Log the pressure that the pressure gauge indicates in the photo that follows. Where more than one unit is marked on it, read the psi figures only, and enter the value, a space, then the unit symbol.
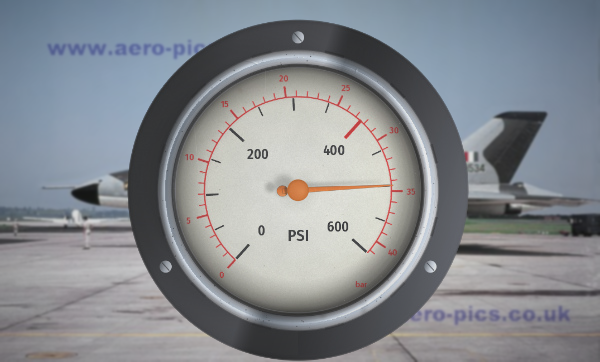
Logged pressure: 500 psi
